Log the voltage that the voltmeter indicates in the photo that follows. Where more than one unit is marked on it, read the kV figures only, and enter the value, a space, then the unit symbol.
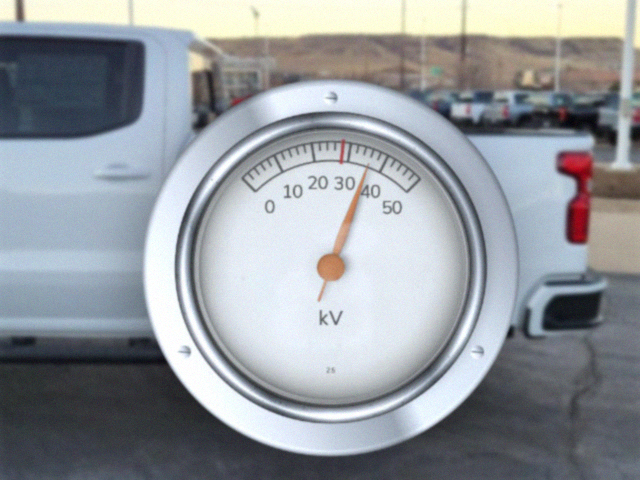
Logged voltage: 36 kV
